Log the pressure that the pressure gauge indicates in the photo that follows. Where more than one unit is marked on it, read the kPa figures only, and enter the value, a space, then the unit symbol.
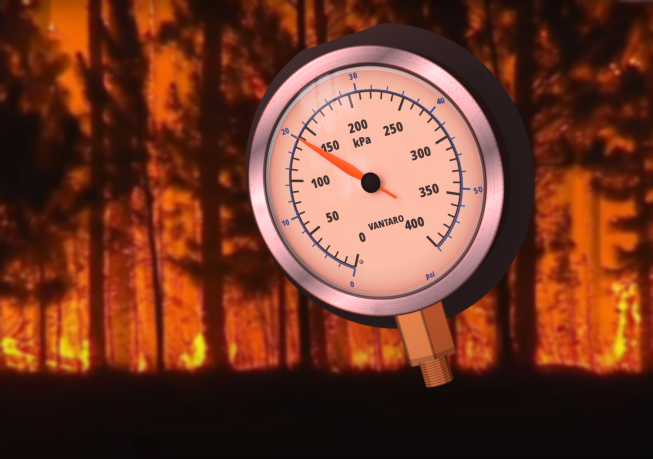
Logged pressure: 140 kPa
